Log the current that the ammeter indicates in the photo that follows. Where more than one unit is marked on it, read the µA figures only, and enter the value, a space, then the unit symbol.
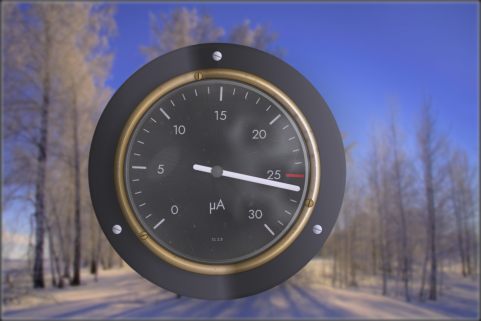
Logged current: 26 µA
